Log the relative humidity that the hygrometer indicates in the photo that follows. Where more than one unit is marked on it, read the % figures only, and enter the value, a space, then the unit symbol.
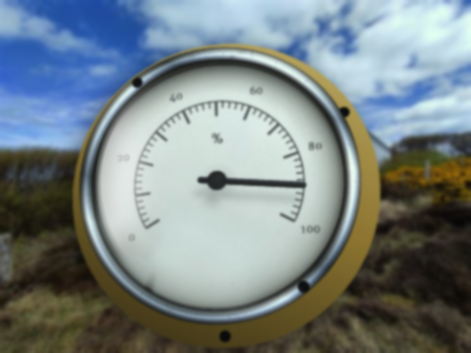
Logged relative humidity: 90 %
